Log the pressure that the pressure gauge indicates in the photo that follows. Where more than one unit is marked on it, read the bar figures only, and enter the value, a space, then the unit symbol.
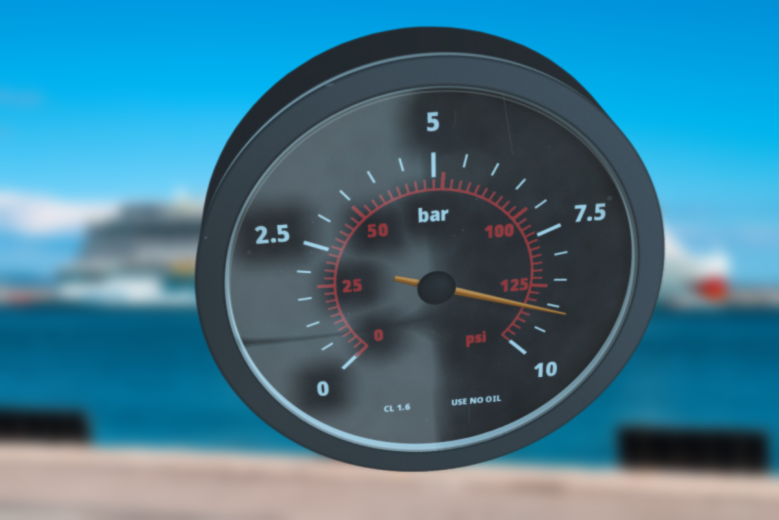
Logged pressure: 9 bar
